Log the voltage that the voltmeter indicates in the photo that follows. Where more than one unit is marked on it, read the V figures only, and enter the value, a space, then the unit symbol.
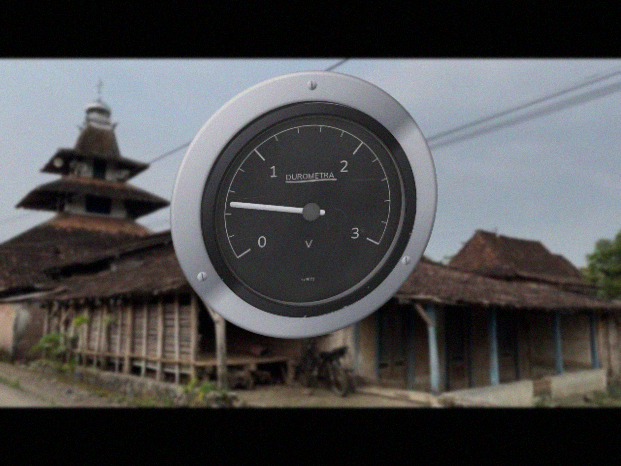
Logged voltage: 0.5 V
